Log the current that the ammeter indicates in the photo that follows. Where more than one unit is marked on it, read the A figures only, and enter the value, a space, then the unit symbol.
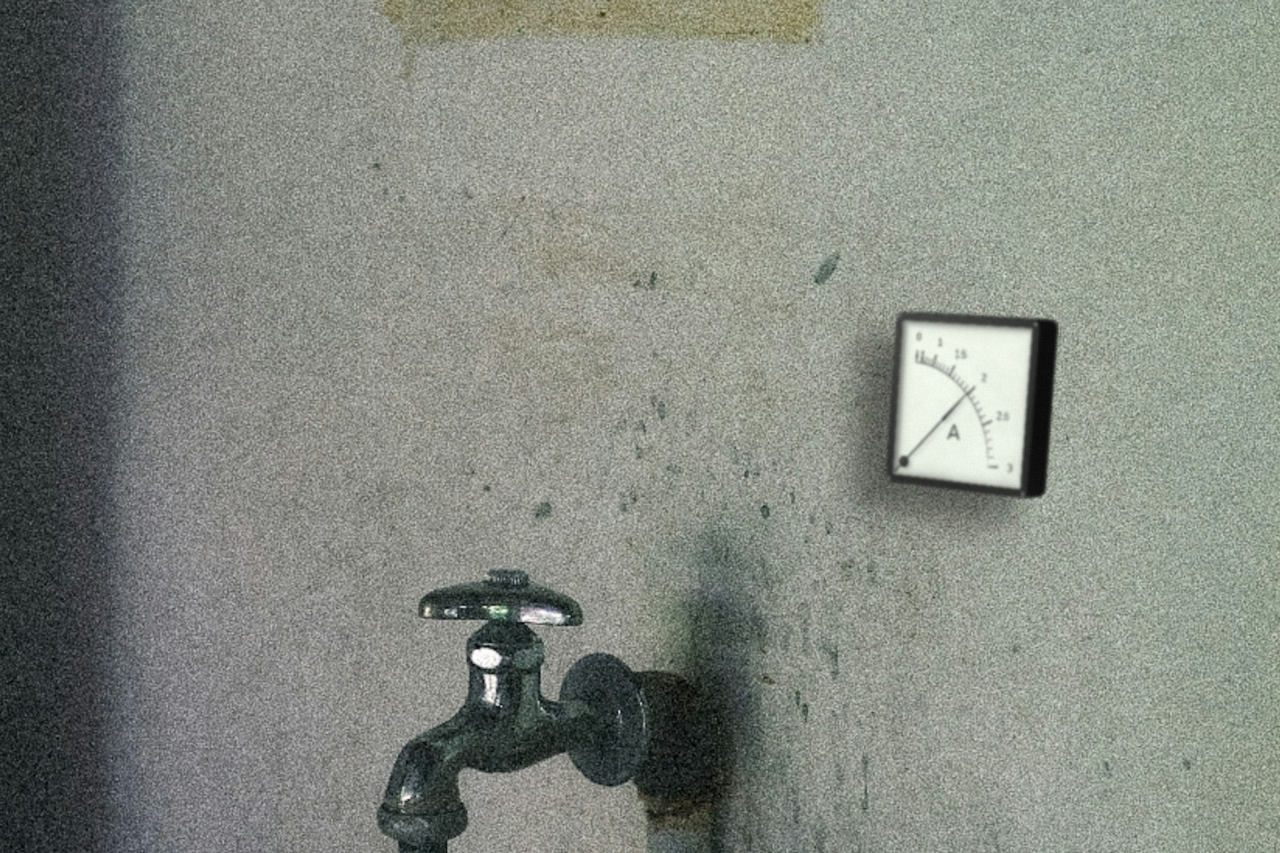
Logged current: 2 A
